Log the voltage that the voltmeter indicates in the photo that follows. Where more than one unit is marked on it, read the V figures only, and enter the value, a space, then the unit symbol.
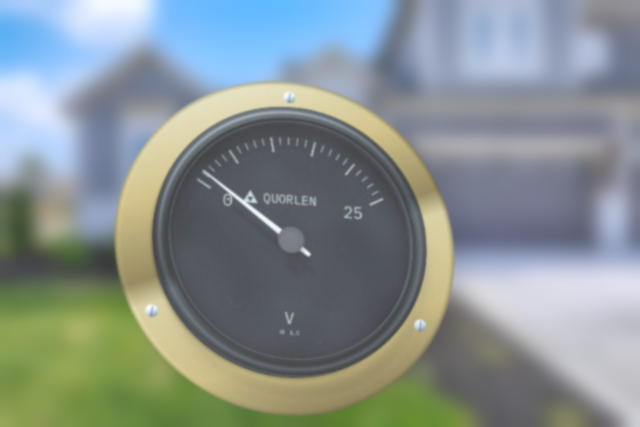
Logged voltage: 1 V
